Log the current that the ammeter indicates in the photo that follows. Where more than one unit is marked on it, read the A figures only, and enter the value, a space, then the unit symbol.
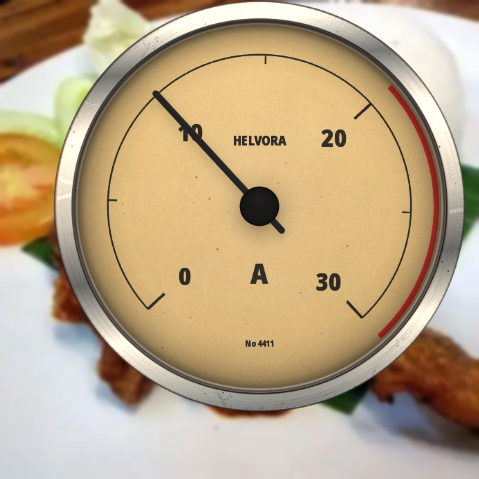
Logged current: 10 A
